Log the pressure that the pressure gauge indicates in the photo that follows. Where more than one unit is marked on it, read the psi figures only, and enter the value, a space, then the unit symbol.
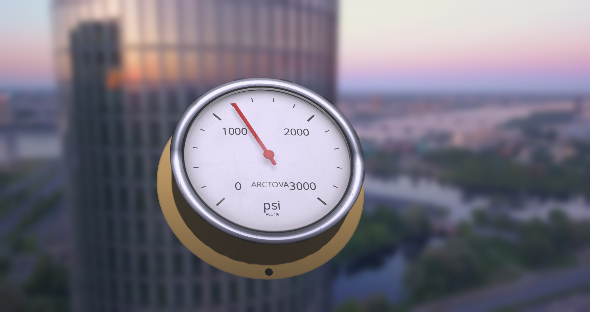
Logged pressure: 1200 psi
